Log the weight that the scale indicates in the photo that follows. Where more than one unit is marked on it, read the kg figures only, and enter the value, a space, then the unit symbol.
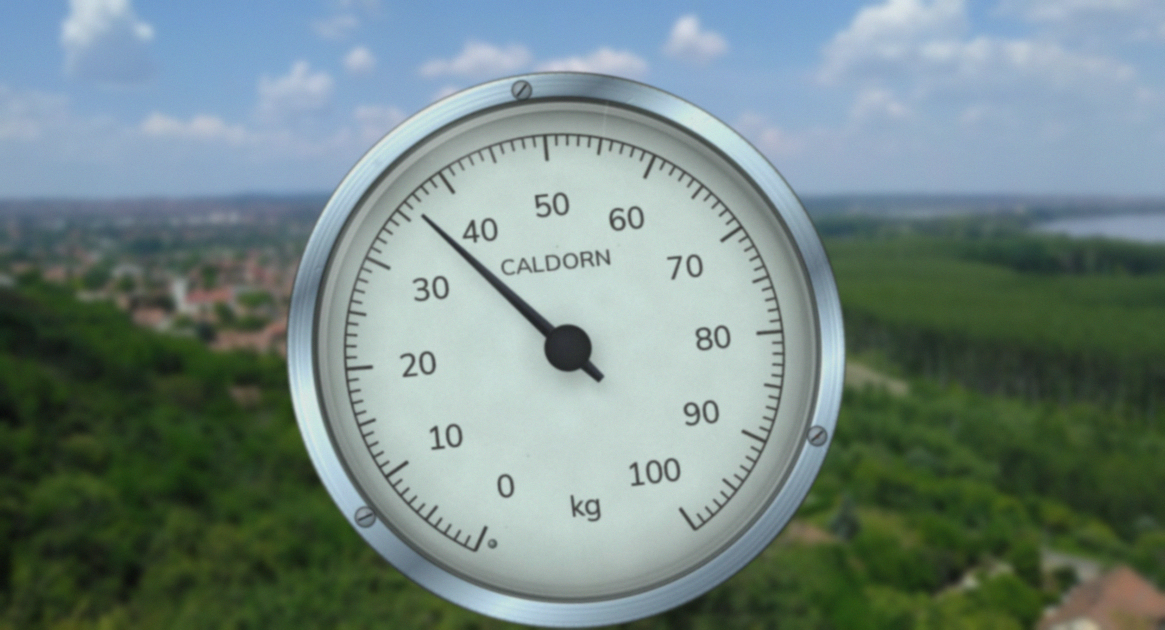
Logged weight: 36 kg
